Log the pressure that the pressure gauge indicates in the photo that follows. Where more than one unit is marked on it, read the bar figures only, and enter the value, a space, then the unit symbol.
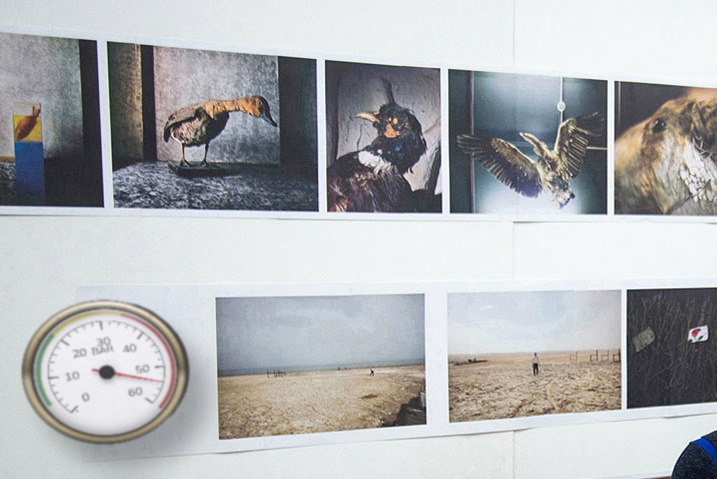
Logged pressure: 54 bar
